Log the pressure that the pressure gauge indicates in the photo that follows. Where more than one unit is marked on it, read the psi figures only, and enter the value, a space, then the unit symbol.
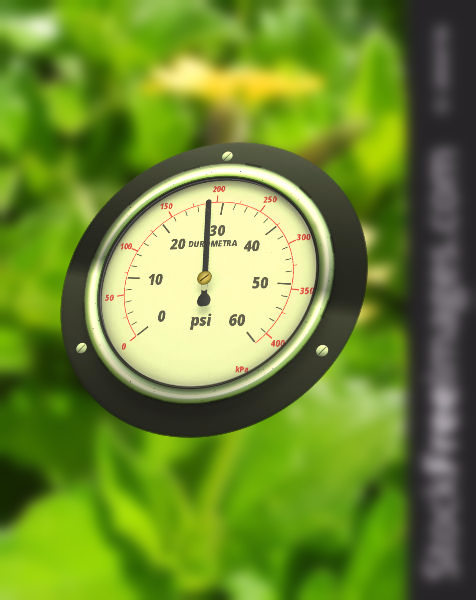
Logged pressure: 28 psi
